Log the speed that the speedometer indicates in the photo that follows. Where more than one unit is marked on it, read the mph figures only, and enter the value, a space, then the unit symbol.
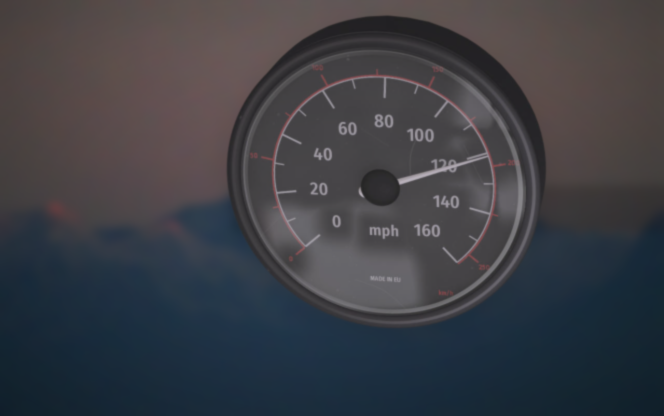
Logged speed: 120 mph
